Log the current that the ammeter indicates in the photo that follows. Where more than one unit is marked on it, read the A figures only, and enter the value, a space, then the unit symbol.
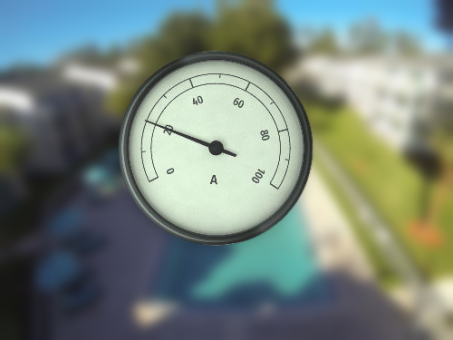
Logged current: 20 A
